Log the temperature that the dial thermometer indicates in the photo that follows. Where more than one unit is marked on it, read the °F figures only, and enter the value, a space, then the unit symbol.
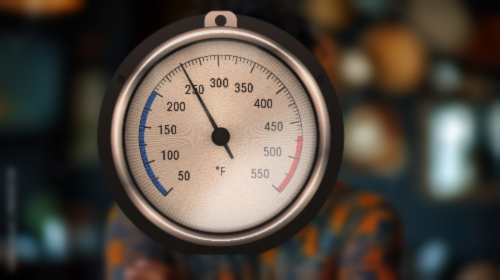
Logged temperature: 250 °F
